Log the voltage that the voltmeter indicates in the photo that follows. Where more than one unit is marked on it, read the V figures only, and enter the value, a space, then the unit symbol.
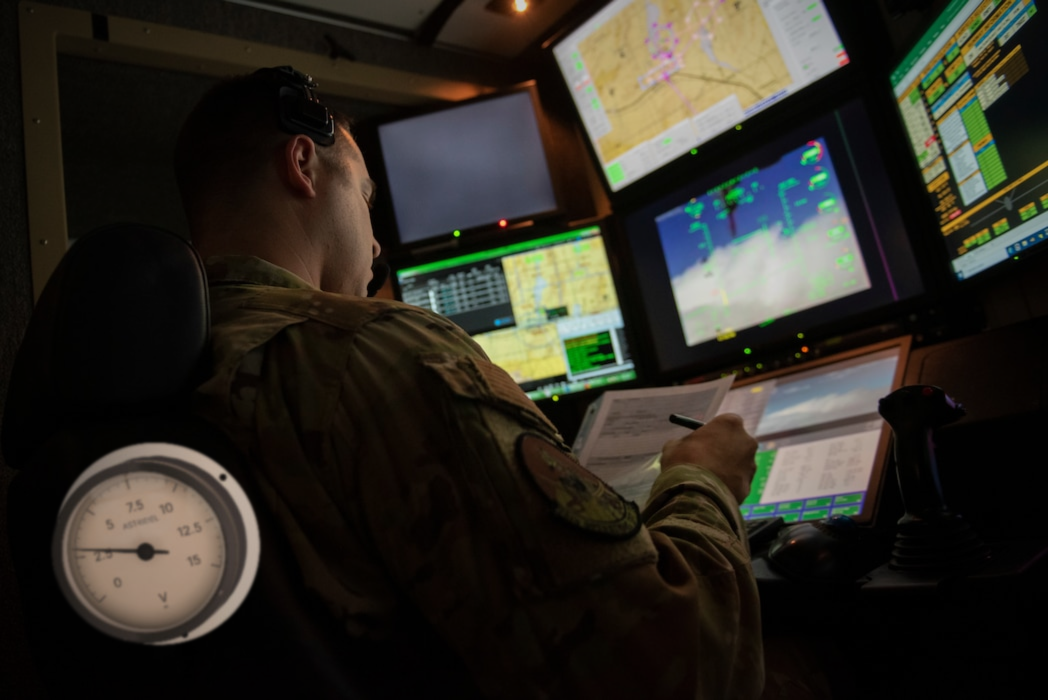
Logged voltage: 3 V
